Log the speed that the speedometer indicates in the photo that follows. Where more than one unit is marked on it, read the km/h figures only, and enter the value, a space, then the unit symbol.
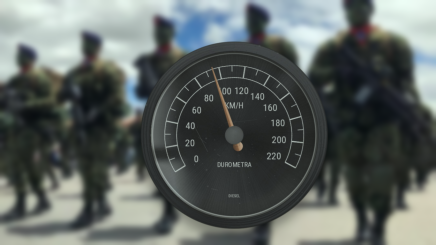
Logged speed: 95 km/h
